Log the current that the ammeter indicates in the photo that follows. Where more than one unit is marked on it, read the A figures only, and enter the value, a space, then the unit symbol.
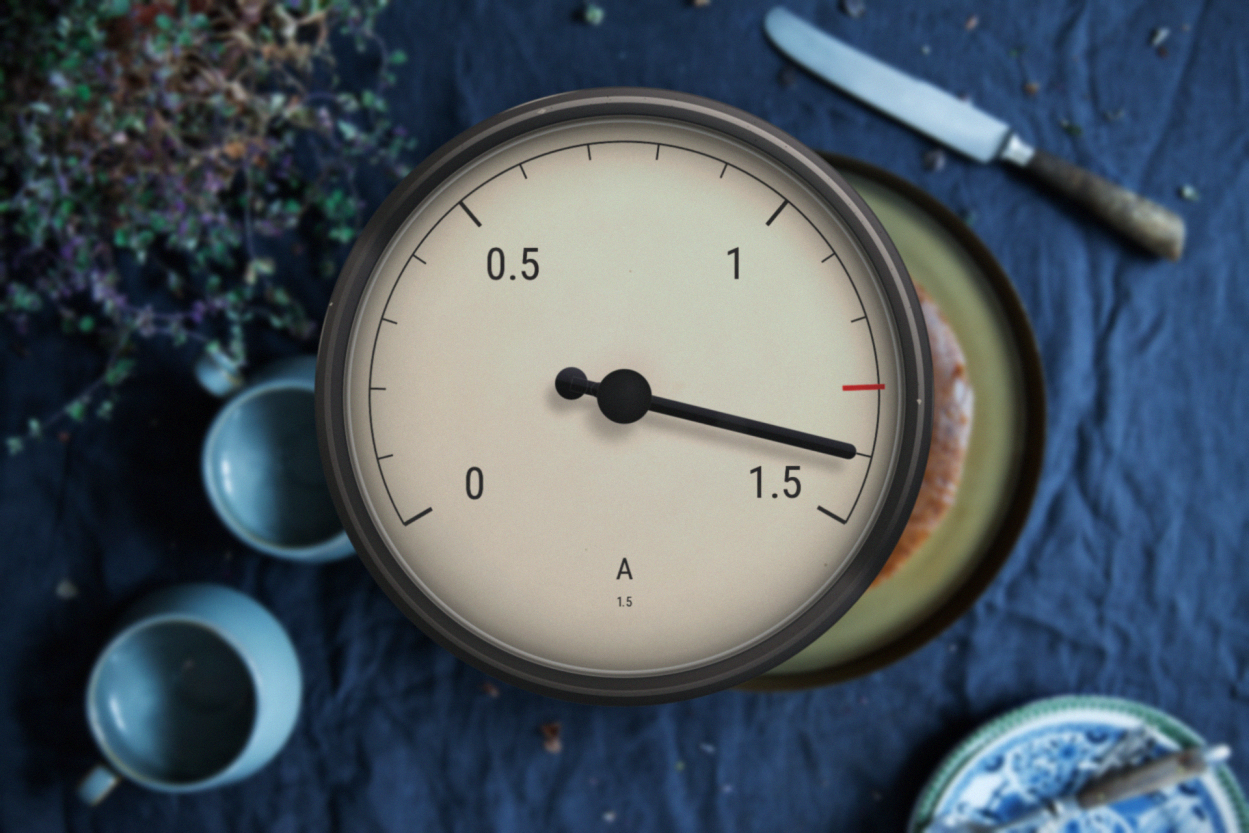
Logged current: 1.4 A
